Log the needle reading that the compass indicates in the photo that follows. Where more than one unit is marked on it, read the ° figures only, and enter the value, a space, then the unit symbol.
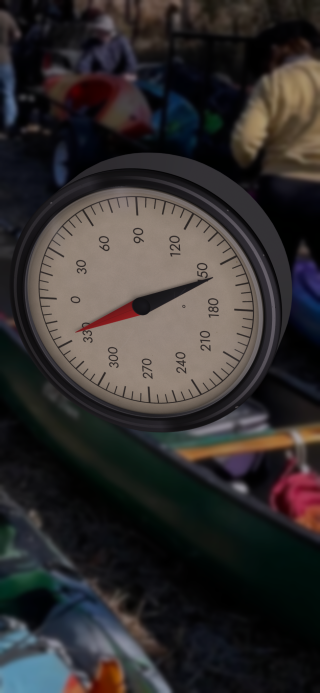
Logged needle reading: 335 °
